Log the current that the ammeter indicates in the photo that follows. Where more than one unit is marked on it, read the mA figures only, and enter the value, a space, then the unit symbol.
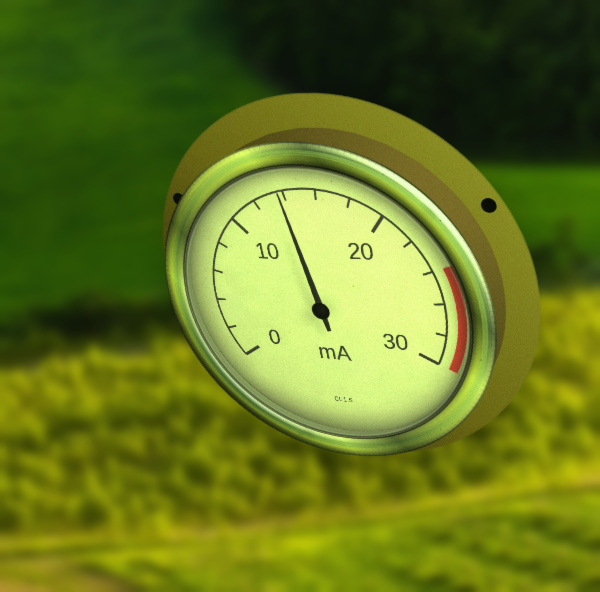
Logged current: 14 mA
